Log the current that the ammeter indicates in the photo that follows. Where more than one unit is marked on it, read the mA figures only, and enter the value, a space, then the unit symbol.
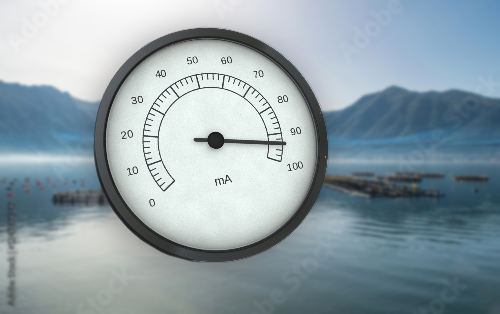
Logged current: 94 mA
